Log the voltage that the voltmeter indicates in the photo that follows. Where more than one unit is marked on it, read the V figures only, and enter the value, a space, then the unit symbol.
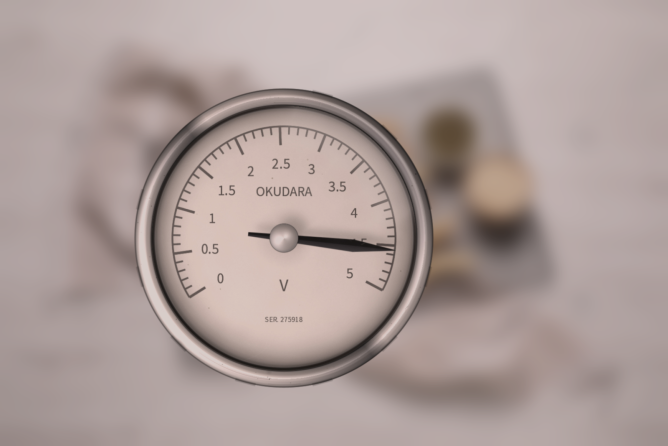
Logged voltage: 4.55 V
